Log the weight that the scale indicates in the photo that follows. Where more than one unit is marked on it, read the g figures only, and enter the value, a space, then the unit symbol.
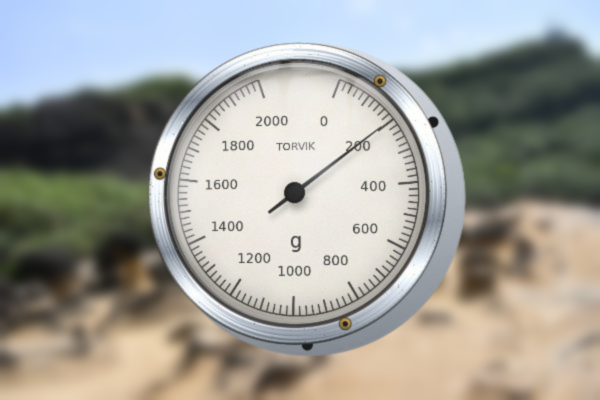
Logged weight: 200 g
